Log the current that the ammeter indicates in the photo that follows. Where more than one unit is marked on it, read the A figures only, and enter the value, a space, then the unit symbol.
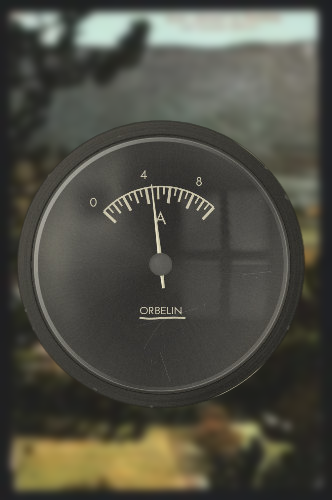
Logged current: 4.5 A
